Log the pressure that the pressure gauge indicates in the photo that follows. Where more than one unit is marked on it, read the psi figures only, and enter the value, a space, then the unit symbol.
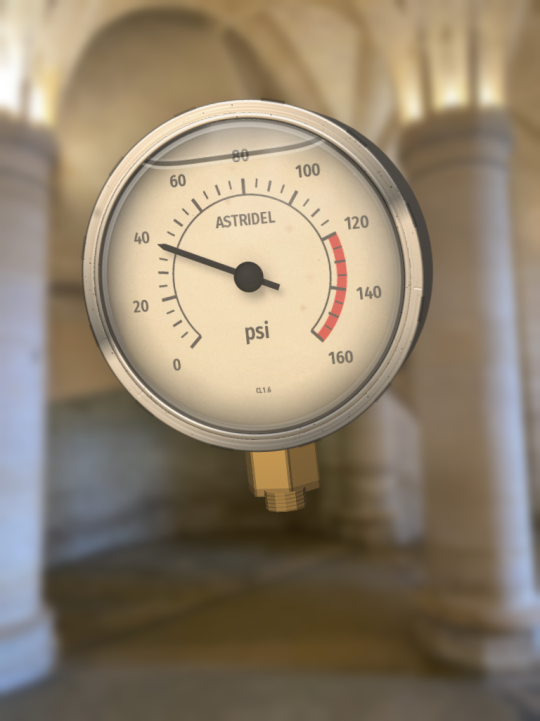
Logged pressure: 40 psi
